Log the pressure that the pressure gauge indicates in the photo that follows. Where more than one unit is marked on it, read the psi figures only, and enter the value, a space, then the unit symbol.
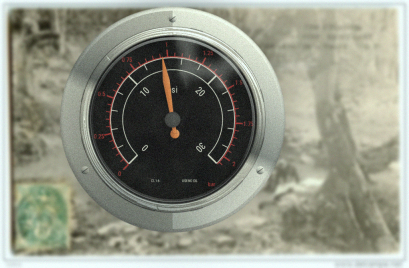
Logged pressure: 14 psi
